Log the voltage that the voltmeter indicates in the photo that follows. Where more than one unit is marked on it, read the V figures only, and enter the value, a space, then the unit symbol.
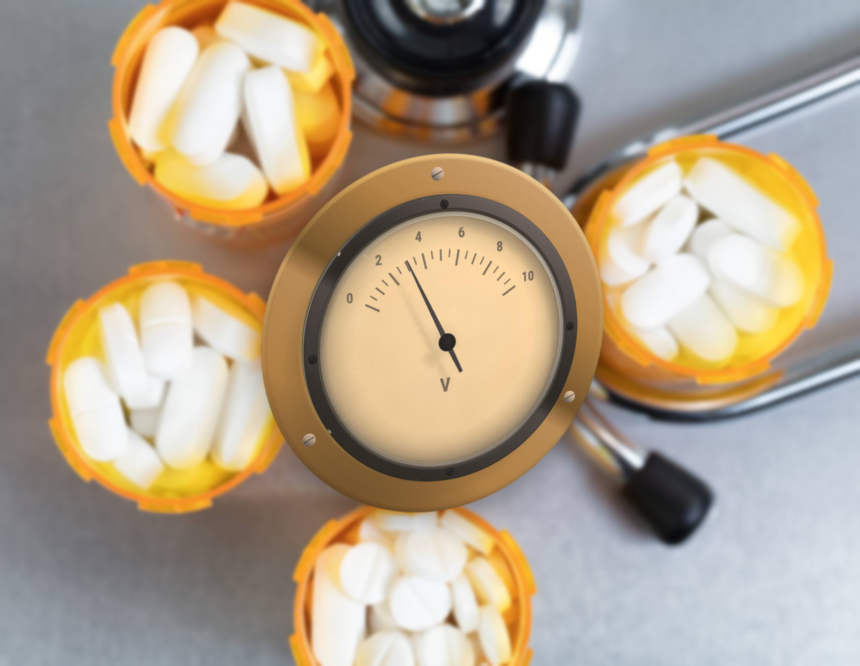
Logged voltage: 3 V
